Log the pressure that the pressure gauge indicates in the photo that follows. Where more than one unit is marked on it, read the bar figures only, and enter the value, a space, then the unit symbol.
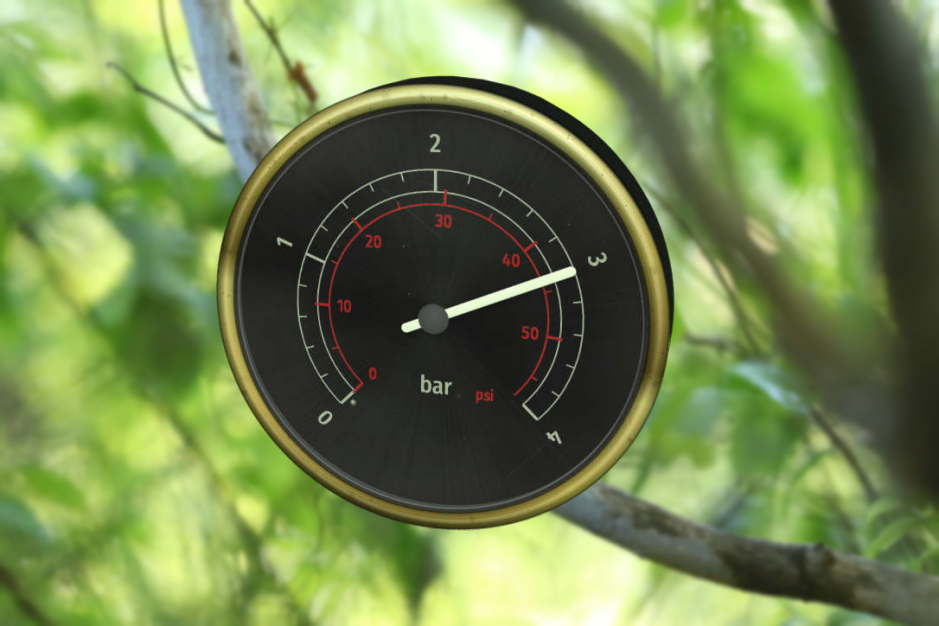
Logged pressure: 3 bar
